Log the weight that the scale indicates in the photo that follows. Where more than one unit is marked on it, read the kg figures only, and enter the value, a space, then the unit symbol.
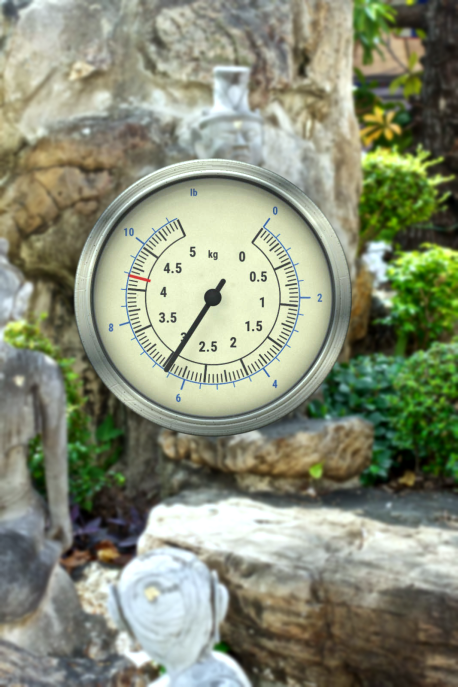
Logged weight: 2.95 kg
